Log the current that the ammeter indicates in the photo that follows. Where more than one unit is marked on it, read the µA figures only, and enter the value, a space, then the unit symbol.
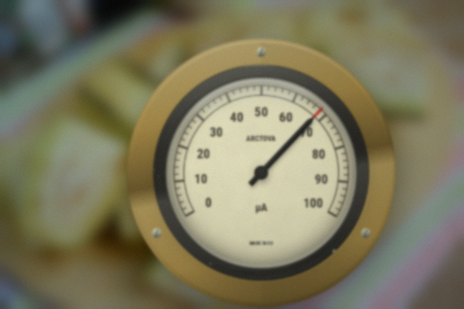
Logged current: 68 µA
